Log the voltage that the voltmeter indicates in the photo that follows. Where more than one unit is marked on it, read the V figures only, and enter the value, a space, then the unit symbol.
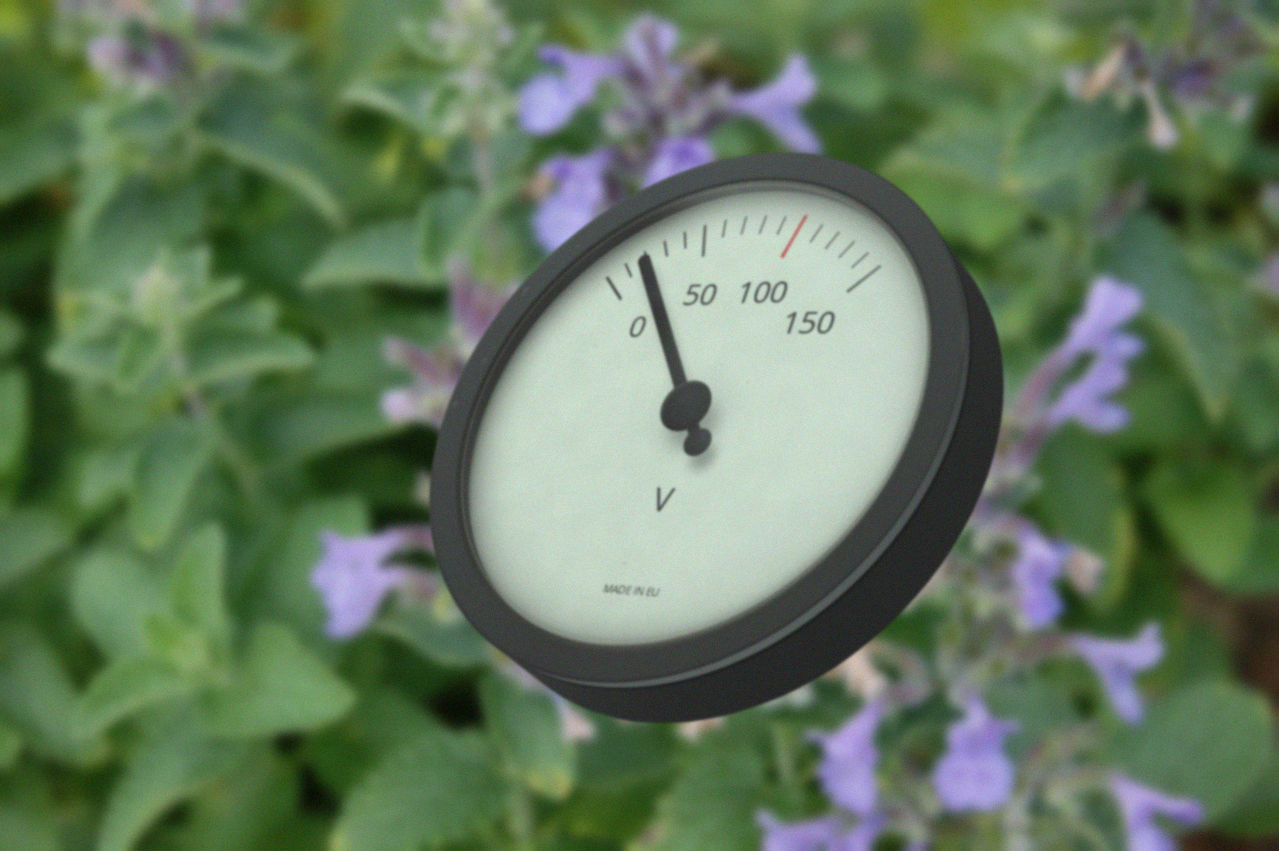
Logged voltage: 20 V
